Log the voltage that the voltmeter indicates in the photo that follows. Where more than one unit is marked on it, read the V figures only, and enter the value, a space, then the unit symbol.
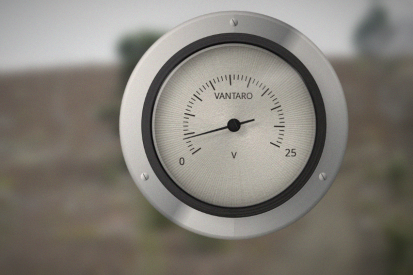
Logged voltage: 2 V
